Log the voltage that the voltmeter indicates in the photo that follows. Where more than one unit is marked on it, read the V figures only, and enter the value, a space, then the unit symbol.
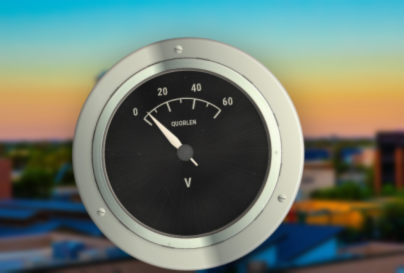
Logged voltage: 5 V
